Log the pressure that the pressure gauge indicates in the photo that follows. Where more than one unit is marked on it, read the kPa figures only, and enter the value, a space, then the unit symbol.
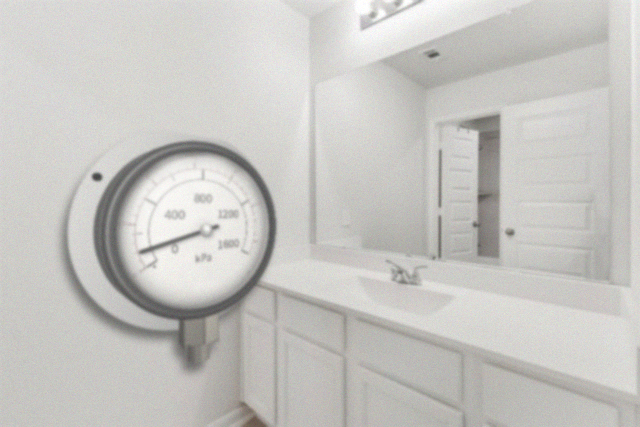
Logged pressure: 100 kPa
